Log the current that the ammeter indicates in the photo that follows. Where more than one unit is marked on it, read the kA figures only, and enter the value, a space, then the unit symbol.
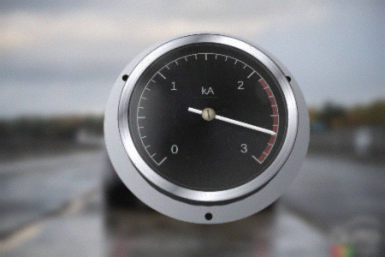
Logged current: 2.7 kA
